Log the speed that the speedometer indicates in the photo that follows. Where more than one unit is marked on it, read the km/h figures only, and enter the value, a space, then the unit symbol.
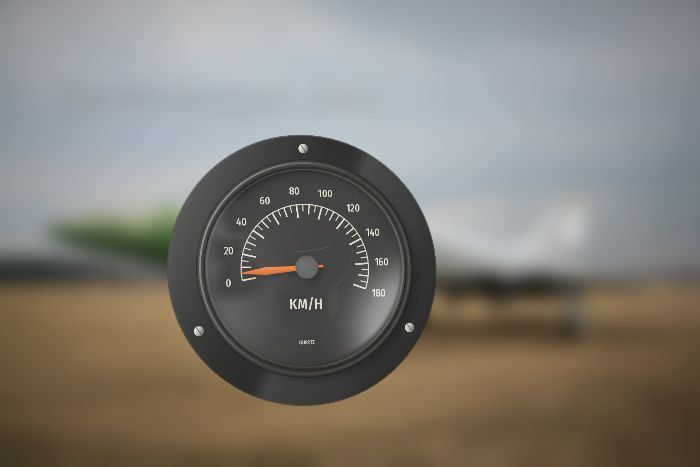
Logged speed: 5 km/h
